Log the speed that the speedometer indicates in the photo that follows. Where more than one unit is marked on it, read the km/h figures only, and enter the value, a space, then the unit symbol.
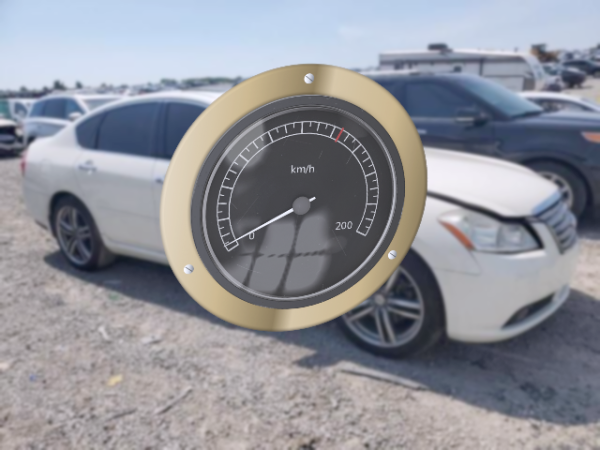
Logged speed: 5 km/h
